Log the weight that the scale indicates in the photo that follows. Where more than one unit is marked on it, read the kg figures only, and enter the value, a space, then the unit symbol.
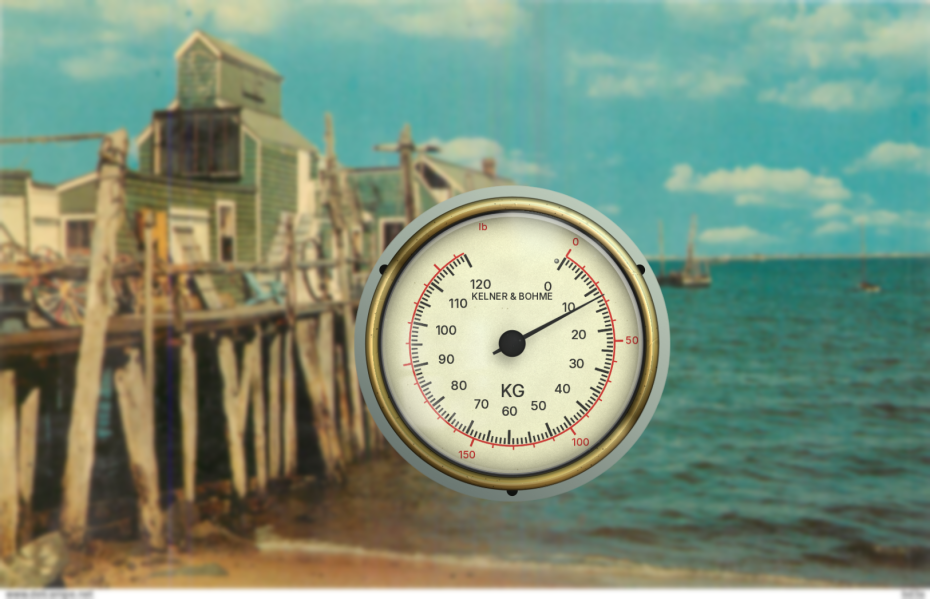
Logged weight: 12 kg
